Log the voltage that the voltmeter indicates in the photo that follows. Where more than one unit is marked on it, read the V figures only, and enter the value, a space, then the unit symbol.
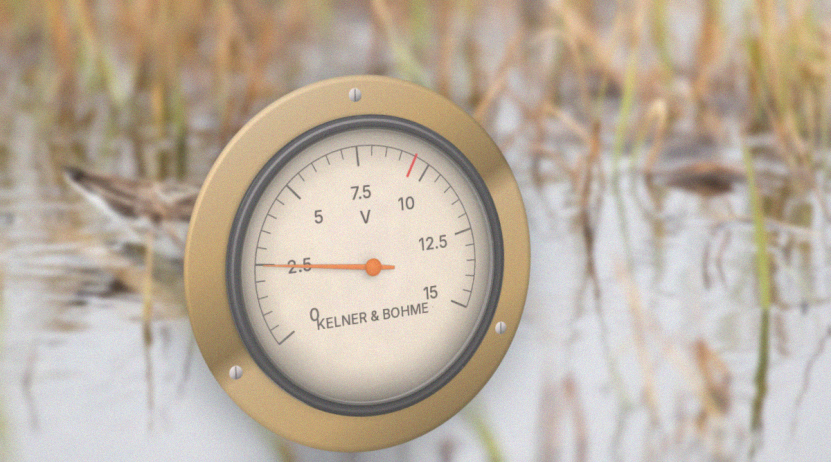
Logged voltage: 2.5 V
